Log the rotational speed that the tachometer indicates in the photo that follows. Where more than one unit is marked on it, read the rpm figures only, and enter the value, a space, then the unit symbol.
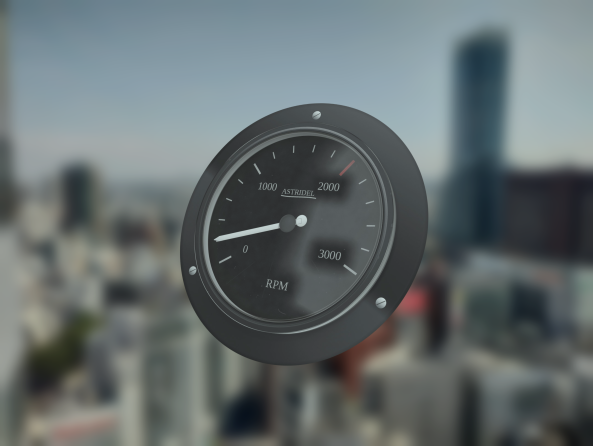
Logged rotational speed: 200 rpm
